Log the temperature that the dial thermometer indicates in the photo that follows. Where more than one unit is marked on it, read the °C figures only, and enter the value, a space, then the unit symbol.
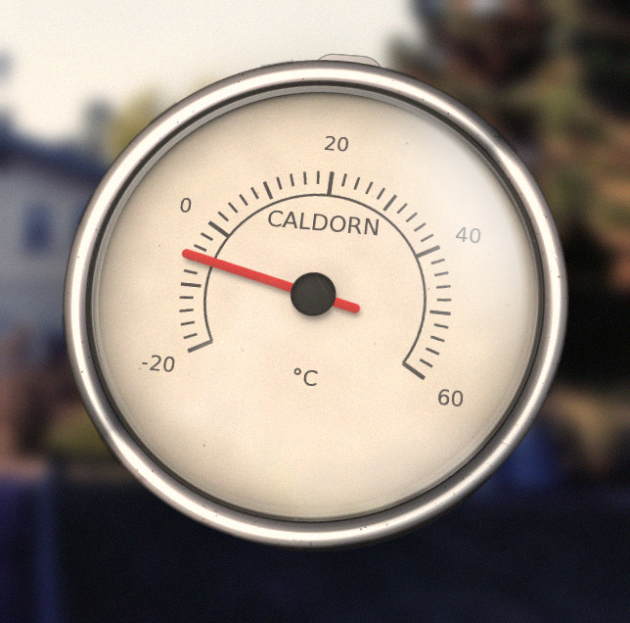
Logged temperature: -6 °C
